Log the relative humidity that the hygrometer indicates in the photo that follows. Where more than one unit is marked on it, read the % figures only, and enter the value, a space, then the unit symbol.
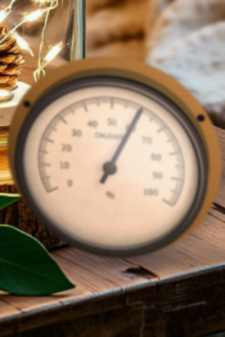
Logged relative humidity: 60 %
